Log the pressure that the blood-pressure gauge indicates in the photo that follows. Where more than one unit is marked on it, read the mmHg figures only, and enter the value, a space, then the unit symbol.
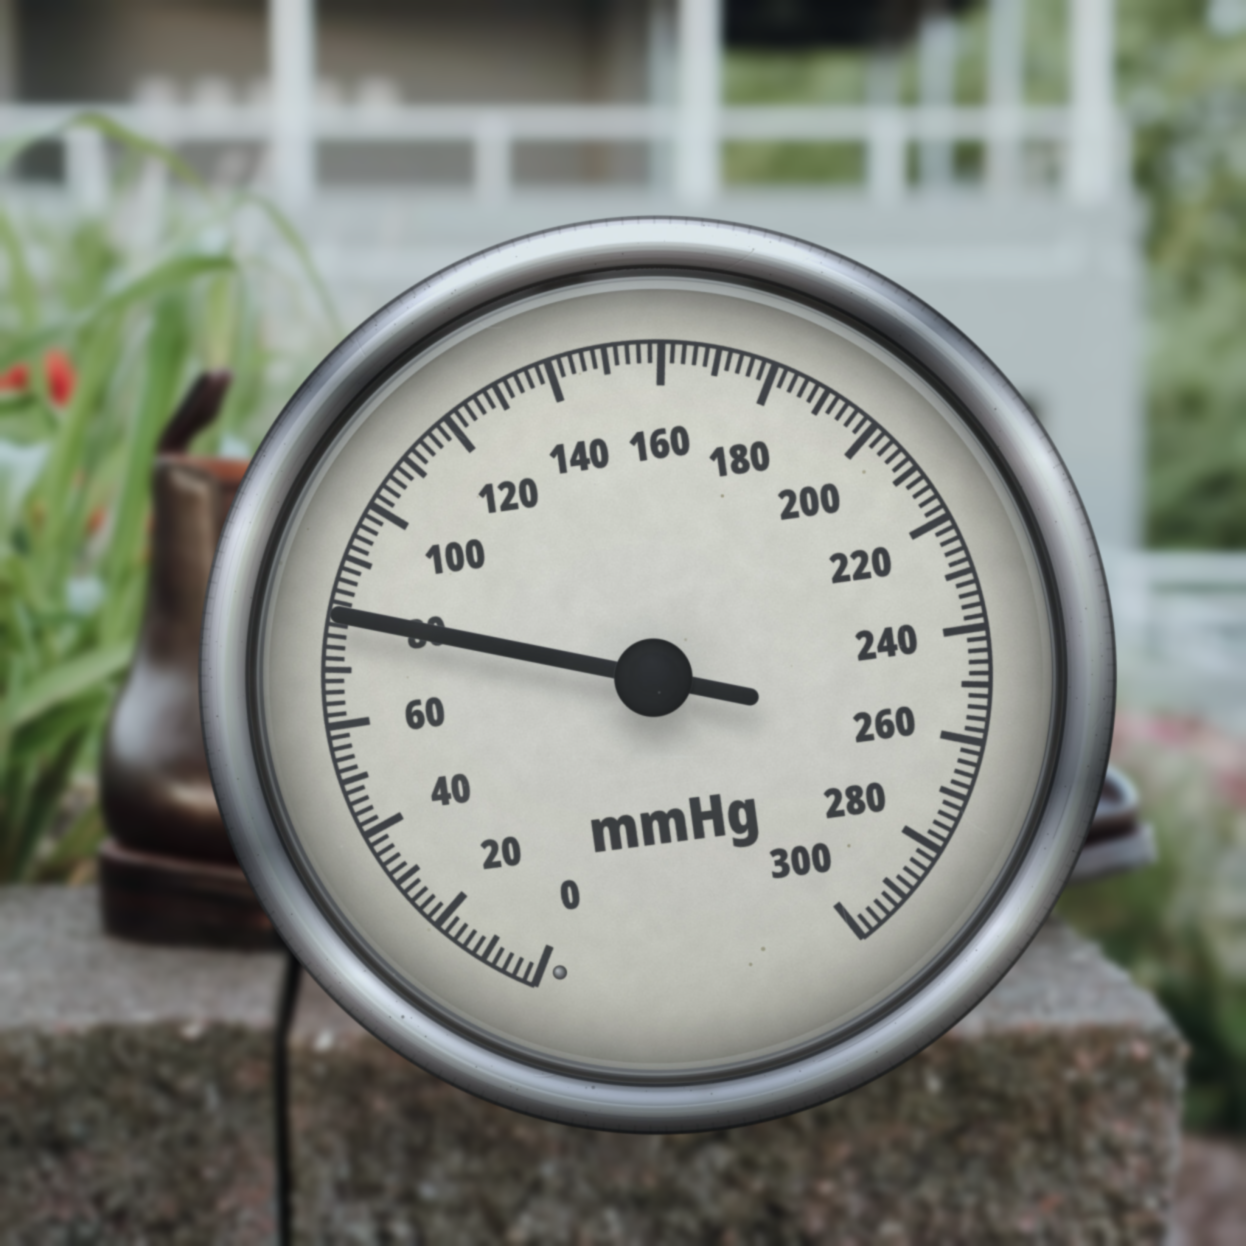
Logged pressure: 80 mmHg
